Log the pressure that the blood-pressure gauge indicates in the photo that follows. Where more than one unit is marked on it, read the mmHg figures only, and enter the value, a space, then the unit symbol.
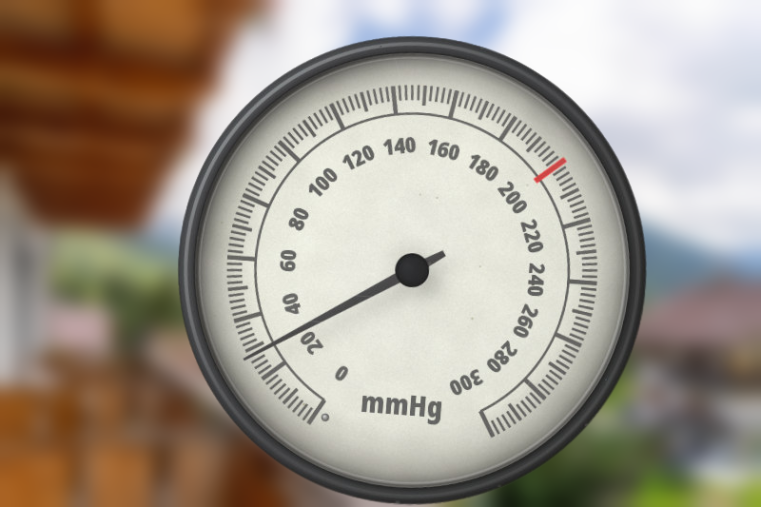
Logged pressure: 28 mmHg
